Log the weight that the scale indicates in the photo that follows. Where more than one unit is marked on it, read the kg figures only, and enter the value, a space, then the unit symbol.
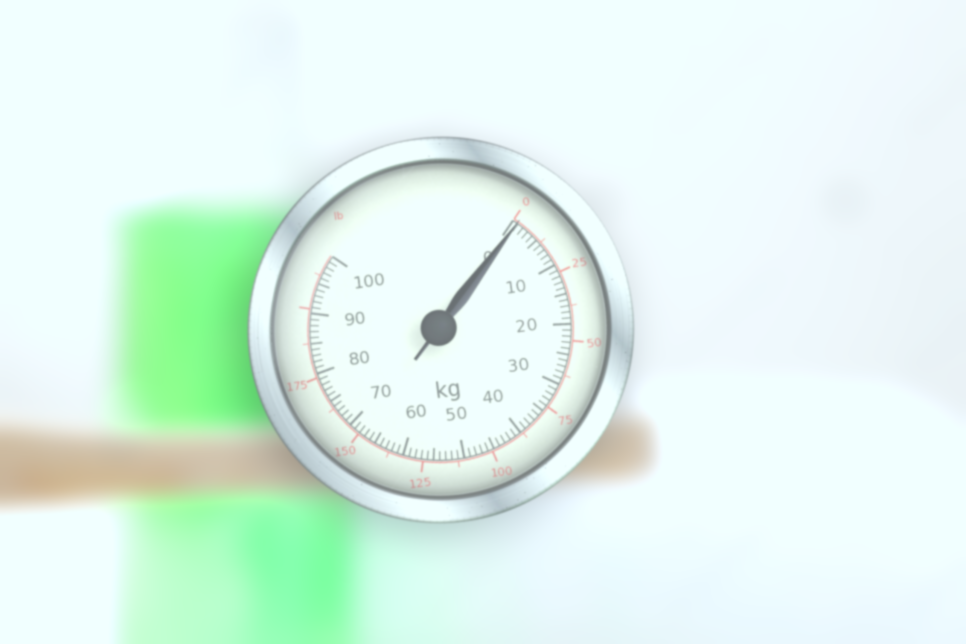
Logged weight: 1 kg
